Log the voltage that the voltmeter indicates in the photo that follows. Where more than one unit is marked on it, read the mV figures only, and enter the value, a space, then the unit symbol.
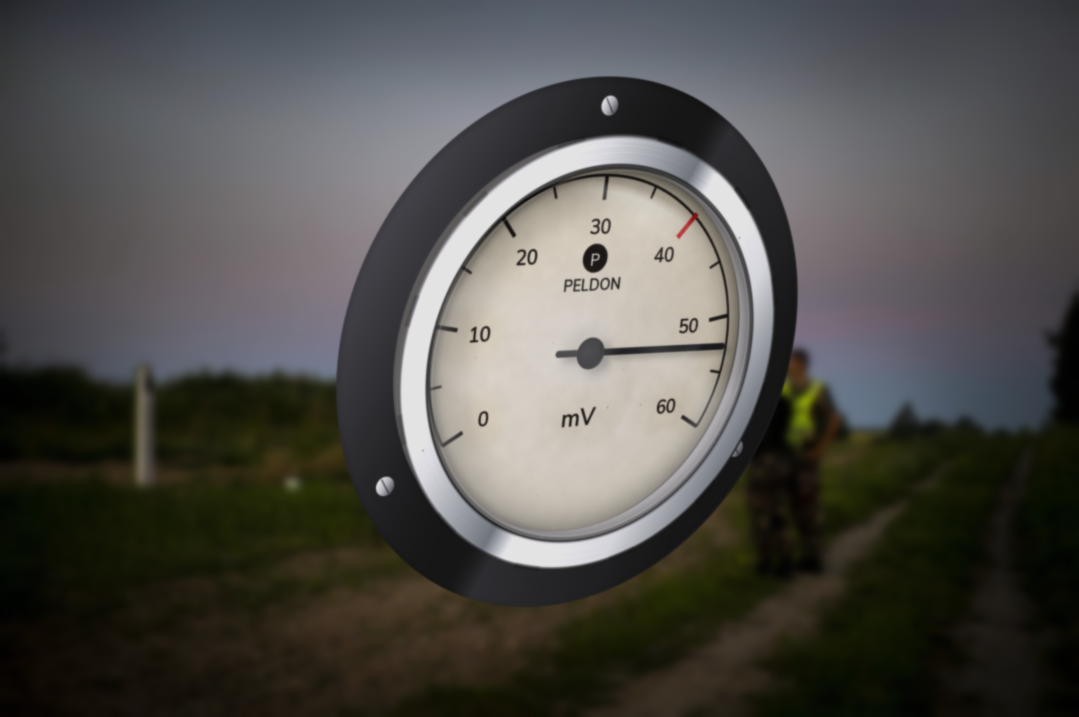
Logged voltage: 52.5 mV
